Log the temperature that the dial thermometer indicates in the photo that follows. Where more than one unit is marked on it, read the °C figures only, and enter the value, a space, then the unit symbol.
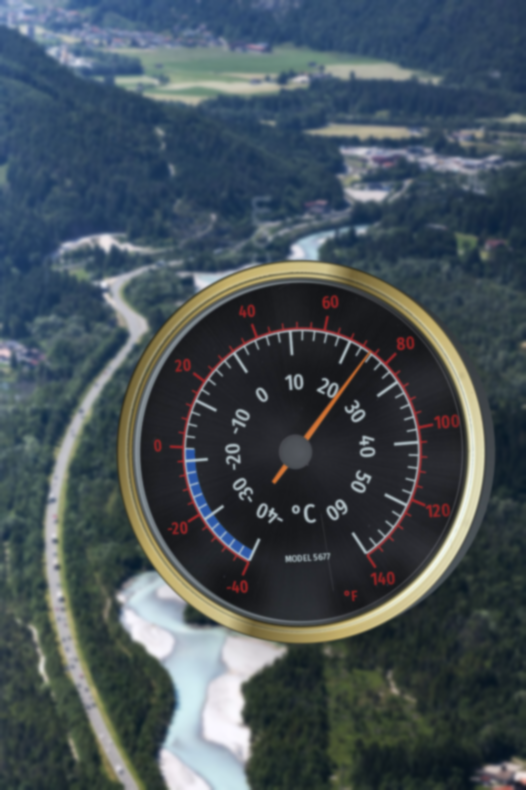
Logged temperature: 24 °C
